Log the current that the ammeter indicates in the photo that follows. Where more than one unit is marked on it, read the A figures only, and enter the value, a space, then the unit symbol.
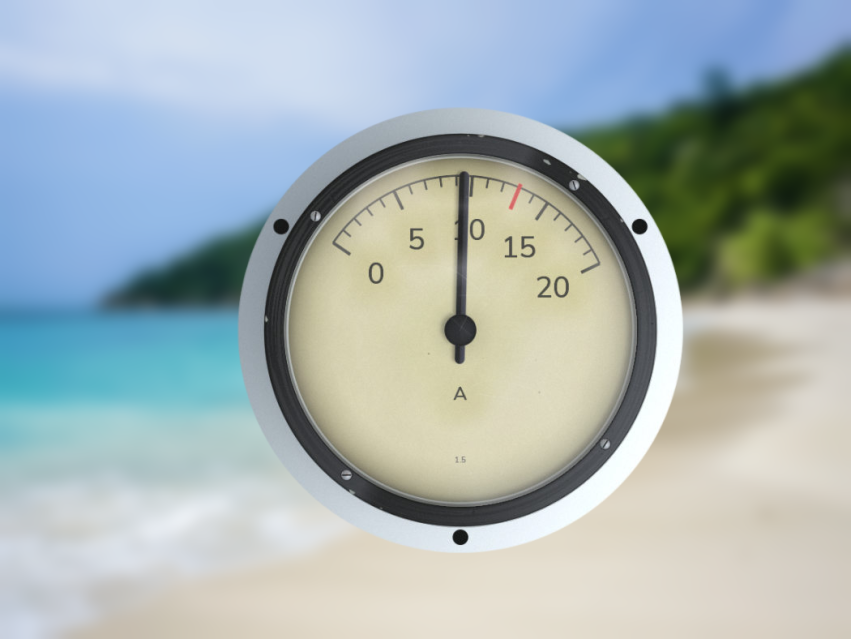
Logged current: 9.5 A
